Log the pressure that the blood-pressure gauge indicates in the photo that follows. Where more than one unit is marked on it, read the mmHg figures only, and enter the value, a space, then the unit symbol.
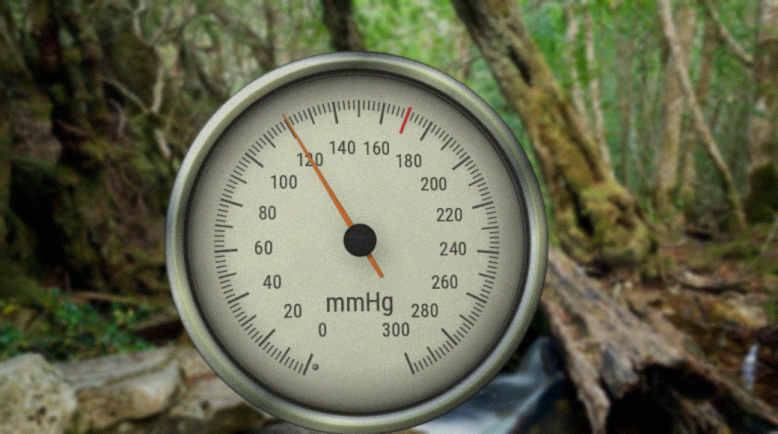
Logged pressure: 120 mmHg
